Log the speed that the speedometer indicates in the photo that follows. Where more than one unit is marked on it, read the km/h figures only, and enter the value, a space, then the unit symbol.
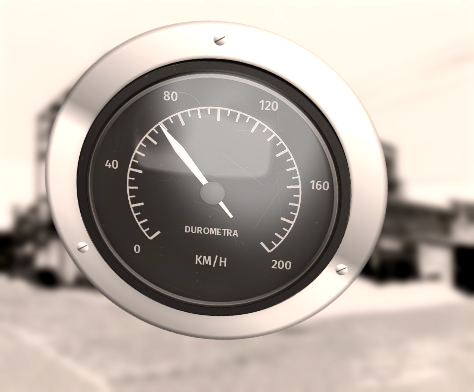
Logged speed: 70 km/h
